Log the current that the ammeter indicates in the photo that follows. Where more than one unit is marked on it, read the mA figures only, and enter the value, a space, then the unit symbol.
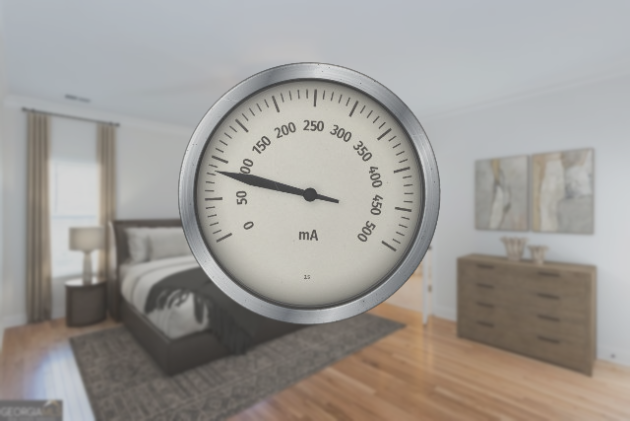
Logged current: 85 mA
